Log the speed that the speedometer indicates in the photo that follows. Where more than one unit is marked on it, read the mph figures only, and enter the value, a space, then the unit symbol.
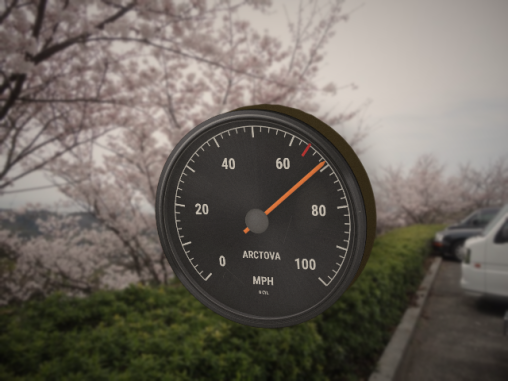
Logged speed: 69 mph
